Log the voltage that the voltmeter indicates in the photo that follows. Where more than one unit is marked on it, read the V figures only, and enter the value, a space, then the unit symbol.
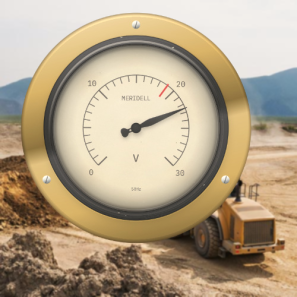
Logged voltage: 22.5 V
